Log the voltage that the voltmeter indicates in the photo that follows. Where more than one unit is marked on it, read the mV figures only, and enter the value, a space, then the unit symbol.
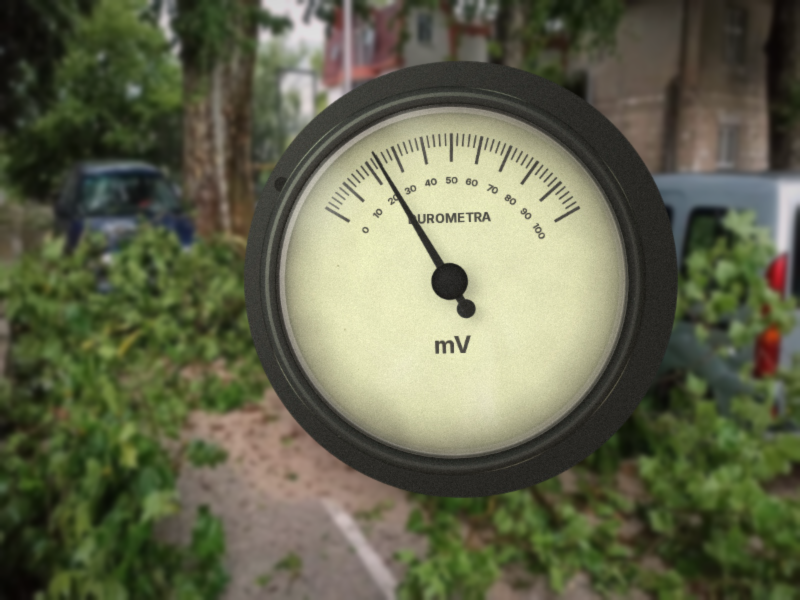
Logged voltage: 24 mV
